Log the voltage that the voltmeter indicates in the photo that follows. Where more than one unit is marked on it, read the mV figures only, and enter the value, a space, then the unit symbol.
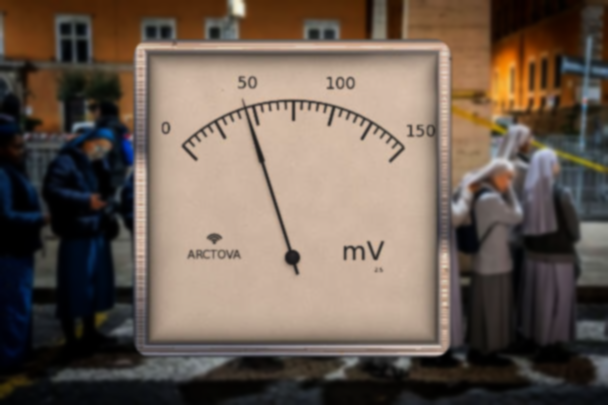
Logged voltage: 45 mV
